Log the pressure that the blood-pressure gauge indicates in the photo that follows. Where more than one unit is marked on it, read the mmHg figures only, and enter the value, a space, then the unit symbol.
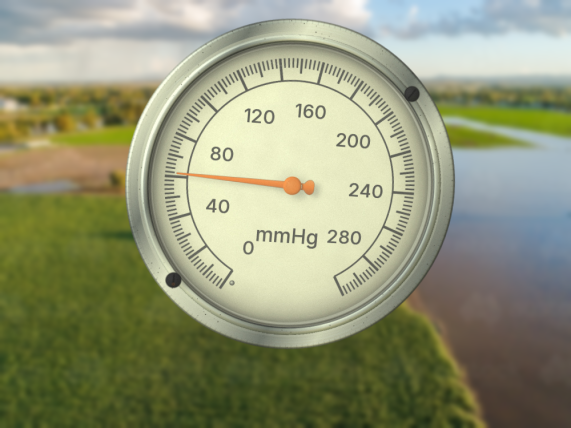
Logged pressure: 62 mmHg
